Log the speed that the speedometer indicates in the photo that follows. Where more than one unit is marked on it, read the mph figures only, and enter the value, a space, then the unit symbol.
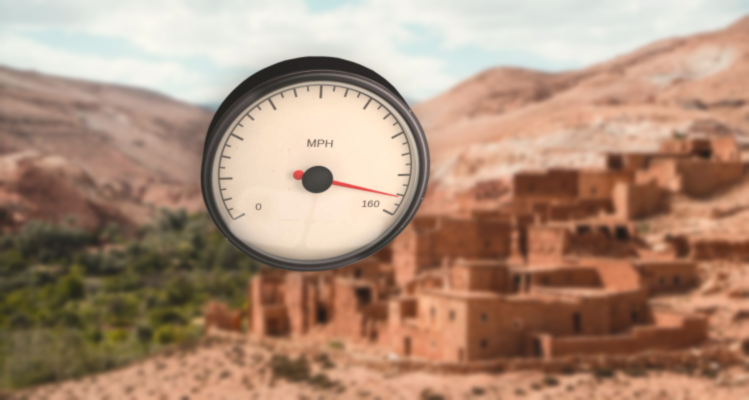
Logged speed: 150 mph
